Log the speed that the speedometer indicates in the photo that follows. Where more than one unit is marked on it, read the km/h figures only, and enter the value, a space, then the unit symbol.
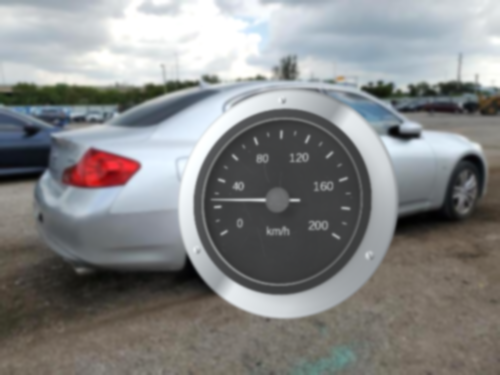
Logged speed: 25 km/h
